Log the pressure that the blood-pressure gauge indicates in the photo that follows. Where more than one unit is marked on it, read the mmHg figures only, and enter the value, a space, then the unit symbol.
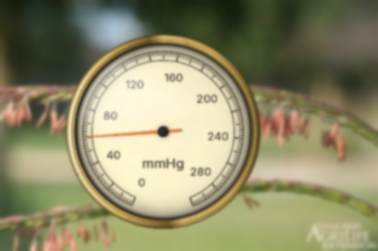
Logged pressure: 60 mmHg
